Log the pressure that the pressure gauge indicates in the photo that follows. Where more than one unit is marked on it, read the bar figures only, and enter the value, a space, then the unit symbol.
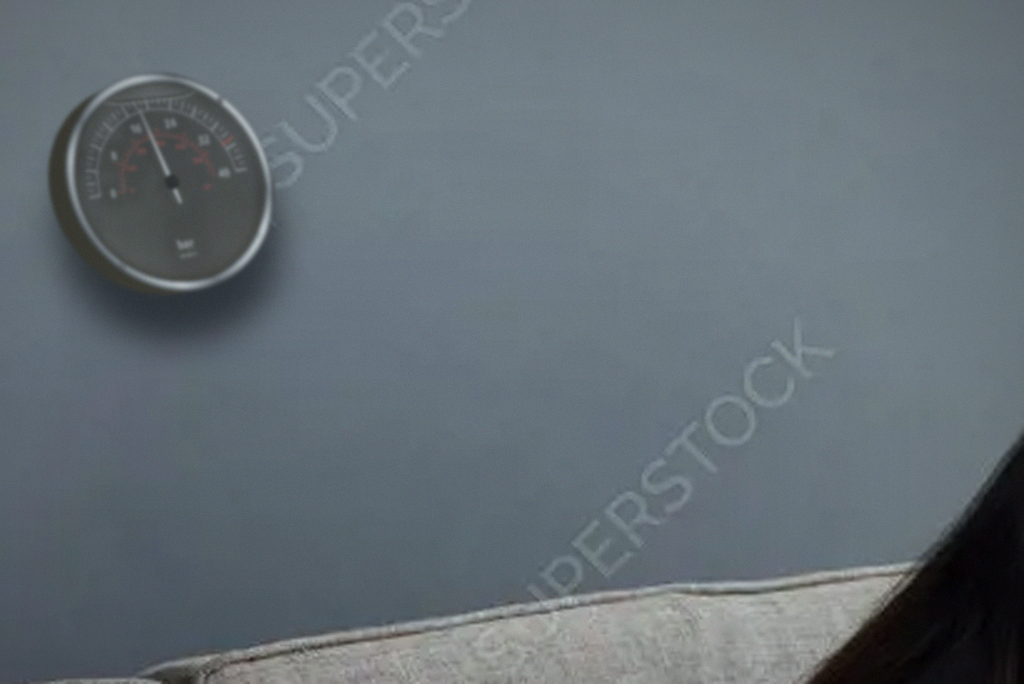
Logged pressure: 18 bar
